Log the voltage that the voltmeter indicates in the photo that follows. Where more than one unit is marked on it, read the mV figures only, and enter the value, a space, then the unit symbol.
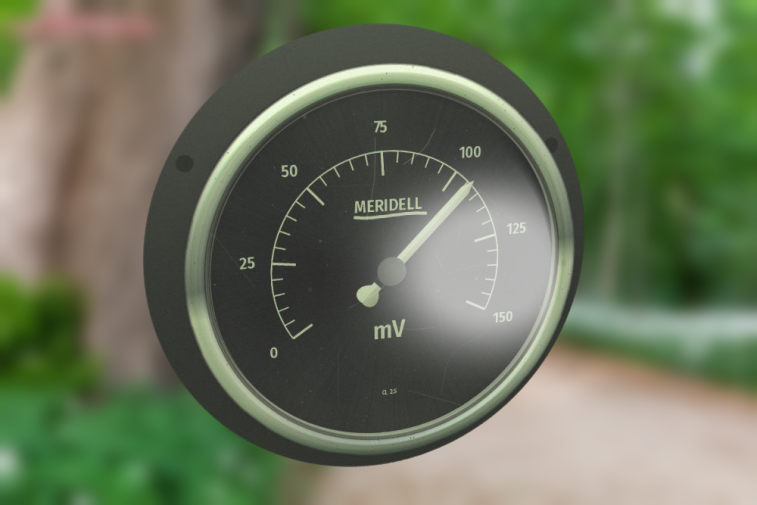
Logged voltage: 105 mV
